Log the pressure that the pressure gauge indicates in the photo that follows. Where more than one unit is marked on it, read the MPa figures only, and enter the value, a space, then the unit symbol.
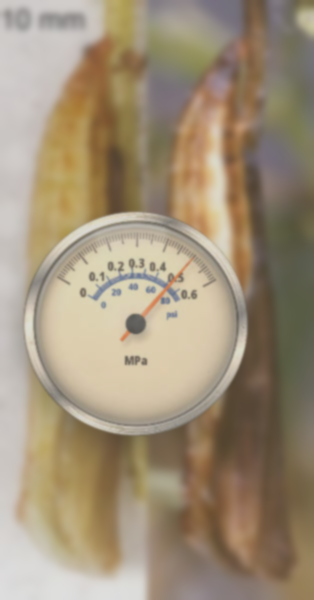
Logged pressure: 0.5 MPa
